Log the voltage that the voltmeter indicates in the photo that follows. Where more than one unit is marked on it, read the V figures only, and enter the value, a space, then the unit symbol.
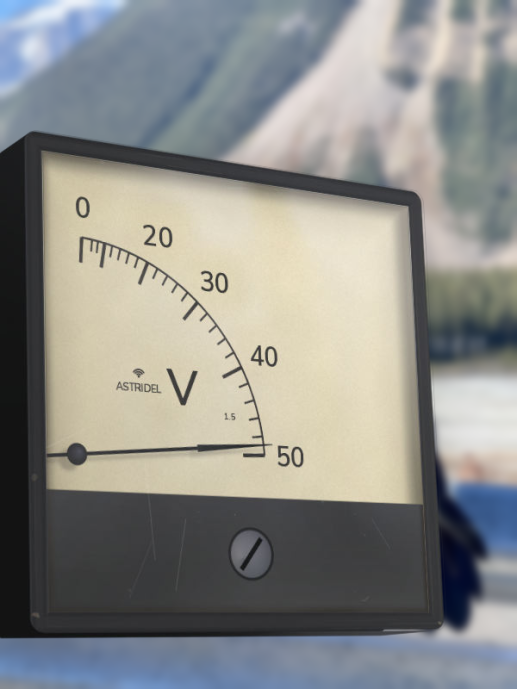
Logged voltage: 49 V
